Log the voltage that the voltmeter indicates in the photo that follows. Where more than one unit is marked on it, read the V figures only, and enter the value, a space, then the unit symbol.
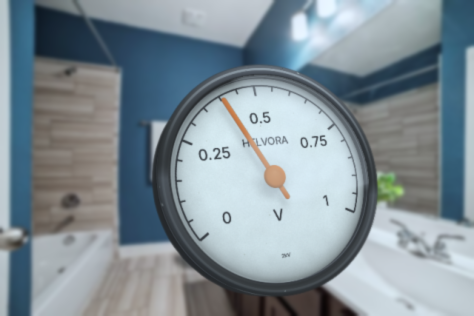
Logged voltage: 0.4 V
